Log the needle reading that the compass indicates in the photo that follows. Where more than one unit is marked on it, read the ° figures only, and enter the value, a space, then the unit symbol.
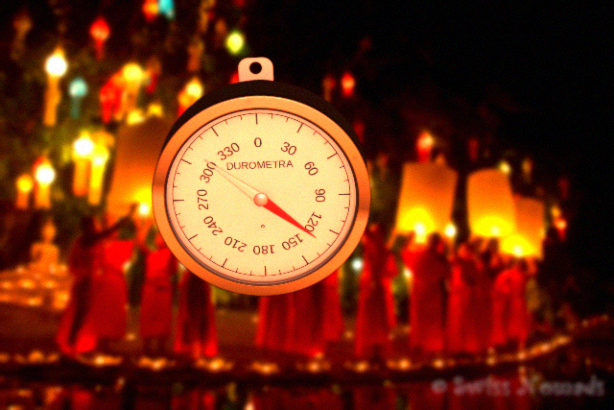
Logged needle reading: 130 °
